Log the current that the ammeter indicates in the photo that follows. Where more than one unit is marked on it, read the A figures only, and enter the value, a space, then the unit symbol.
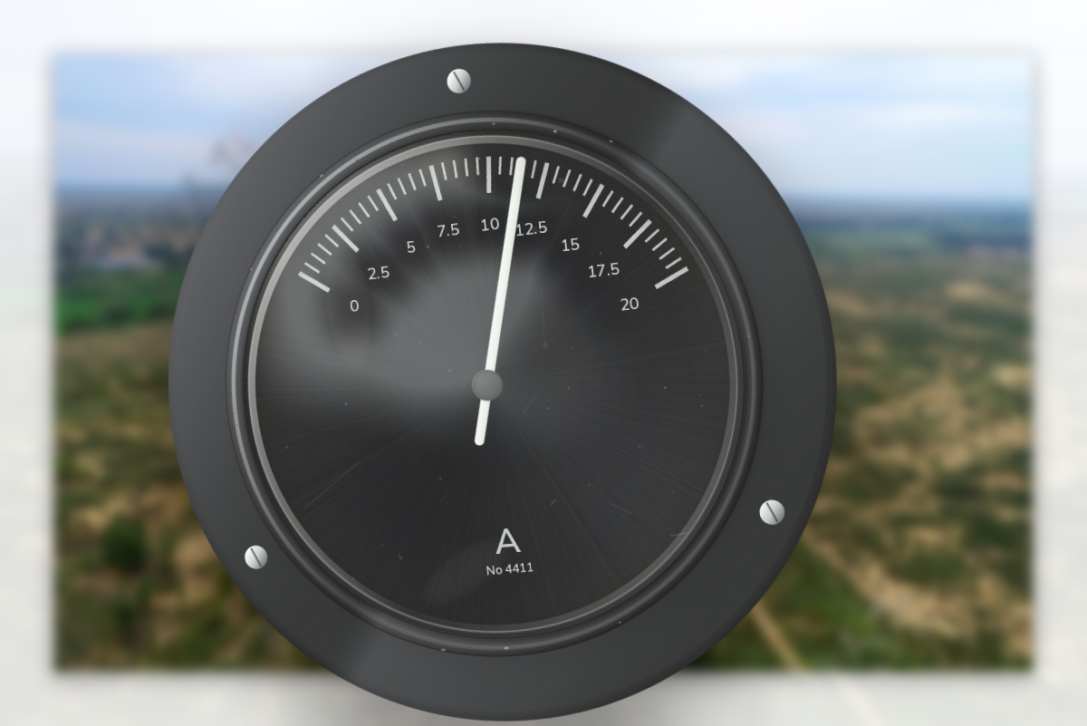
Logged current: 11.5 A
